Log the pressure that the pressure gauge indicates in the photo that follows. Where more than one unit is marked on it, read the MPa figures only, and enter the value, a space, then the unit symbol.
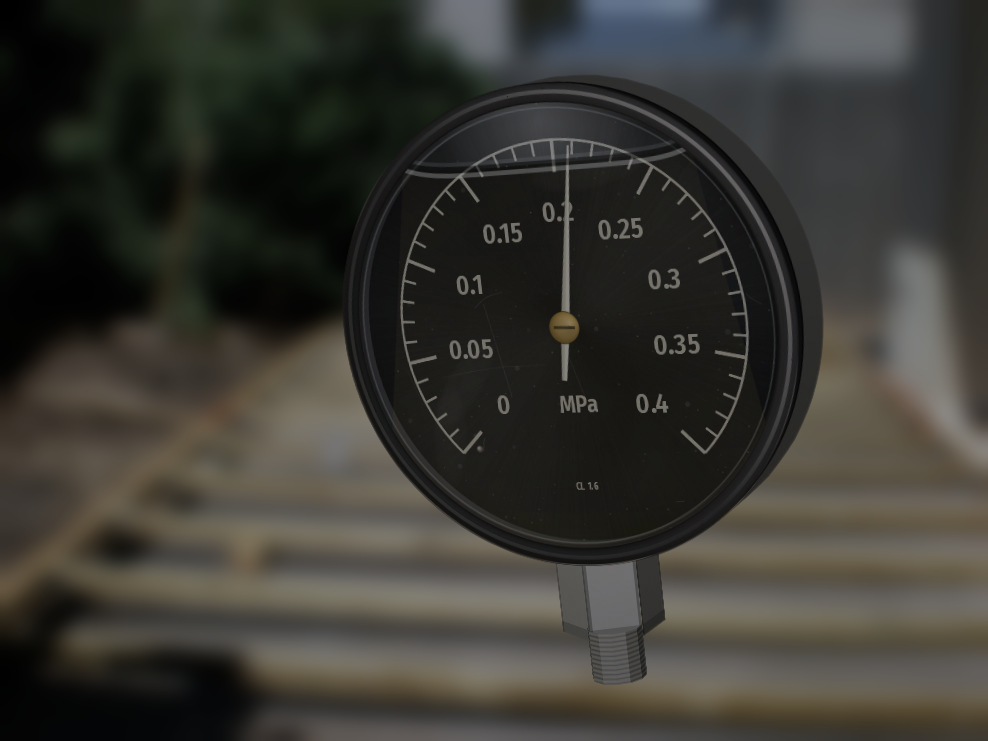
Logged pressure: 0.21 MPa
